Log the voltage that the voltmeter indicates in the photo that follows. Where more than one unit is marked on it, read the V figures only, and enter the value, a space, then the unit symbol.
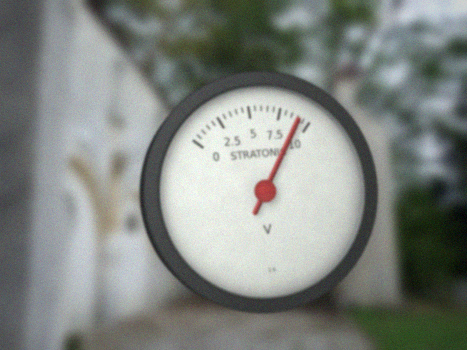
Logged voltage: 9 V
